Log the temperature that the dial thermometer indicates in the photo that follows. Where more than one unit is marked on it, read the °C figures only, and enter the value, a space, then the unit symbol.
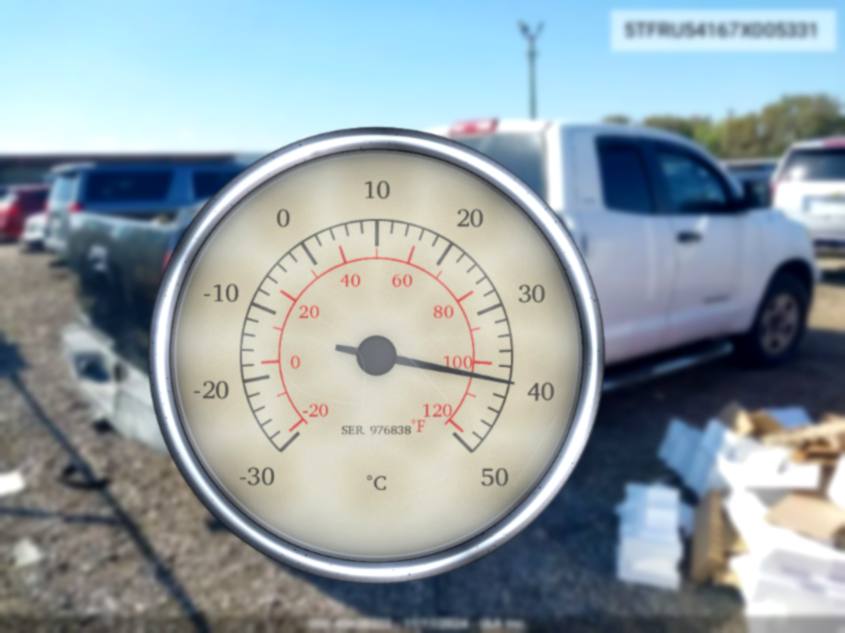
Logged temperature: 40 °C
